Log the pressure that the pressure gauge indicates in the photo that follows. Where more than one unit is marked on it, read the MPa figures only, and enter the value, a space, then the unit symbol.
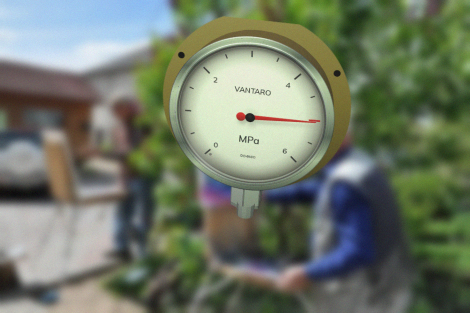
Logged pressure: 5 MPa
